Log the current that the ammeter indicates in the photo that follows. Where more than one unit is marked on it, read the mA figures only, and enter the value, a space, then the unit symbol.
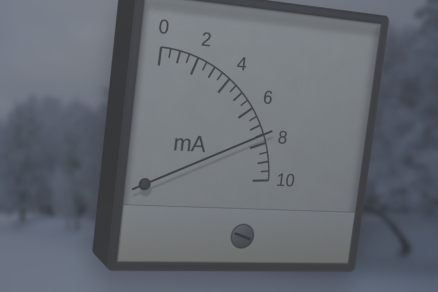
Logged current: 7.5 mA
